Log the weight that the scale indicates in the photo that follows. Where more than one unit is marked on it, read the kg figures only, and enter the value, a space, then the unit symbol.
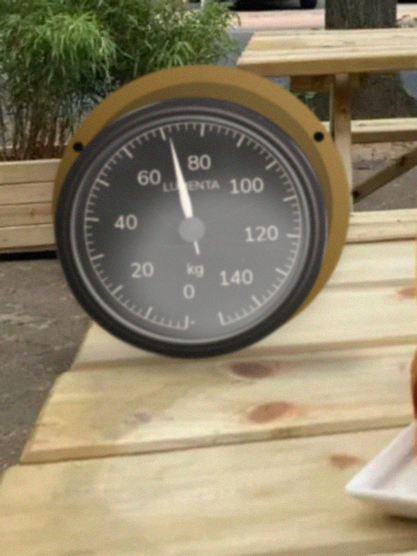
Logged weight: 72 kg
